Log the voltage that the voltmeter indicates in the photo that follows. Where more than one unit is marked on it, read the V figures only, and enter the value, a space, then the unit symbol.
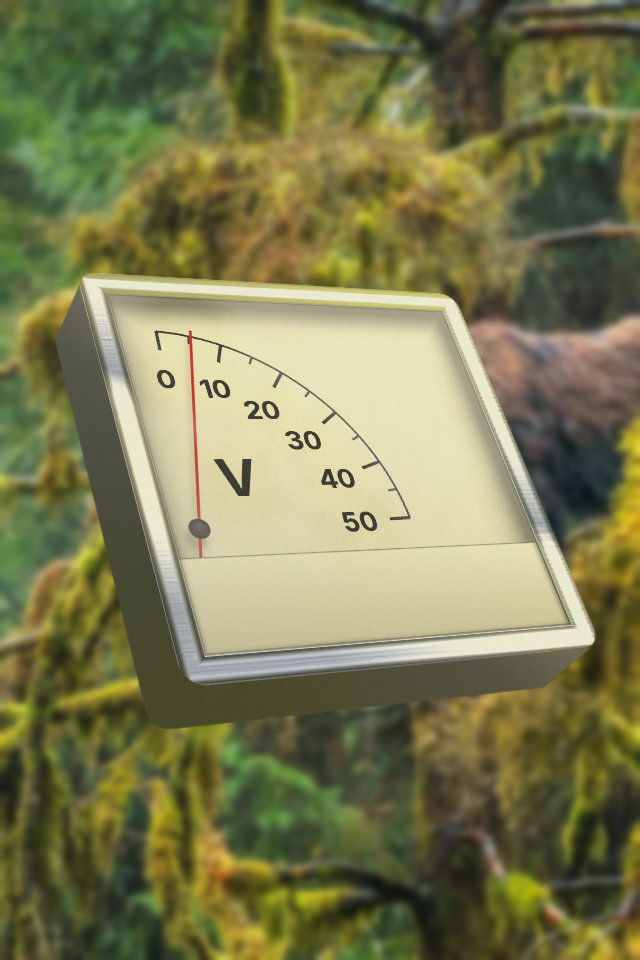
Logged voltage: 5 V
